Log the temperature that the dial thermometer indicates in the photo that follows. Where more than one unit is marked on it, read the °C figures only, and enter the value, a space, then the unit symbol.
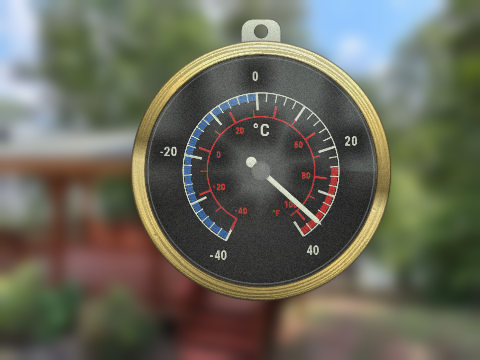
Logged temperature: 36 °C
